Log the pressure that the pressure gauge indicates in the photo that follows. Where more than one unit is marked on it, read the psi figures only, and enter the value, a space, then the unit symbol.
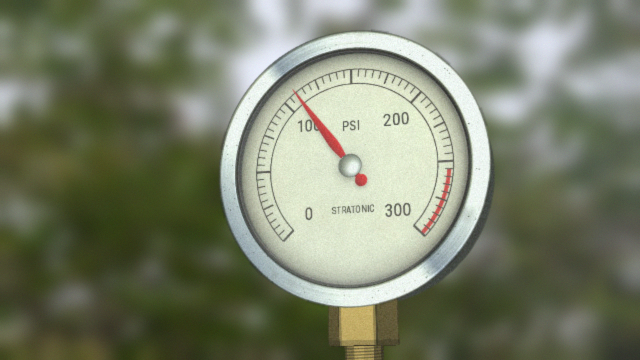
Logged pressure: 110 psi
